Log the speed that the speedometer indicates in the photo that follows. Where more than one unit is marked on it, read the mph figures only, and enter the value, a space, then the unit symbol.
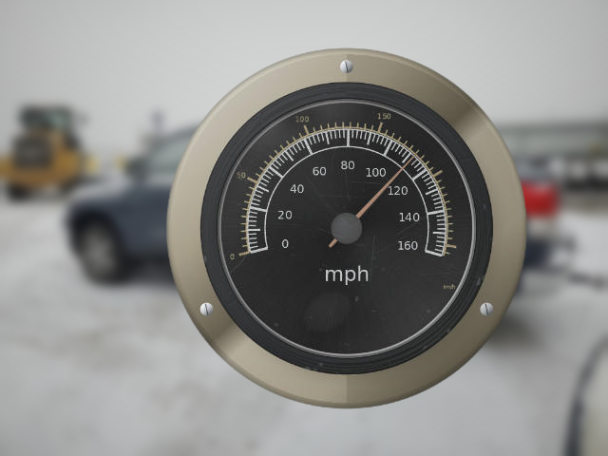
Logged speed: 112 mph
